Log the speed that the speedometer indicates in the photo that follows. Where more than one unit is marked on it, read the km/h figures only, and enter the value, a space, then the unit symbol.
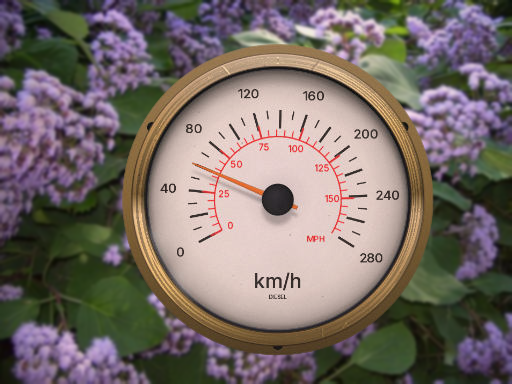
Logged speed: 60 km/h
